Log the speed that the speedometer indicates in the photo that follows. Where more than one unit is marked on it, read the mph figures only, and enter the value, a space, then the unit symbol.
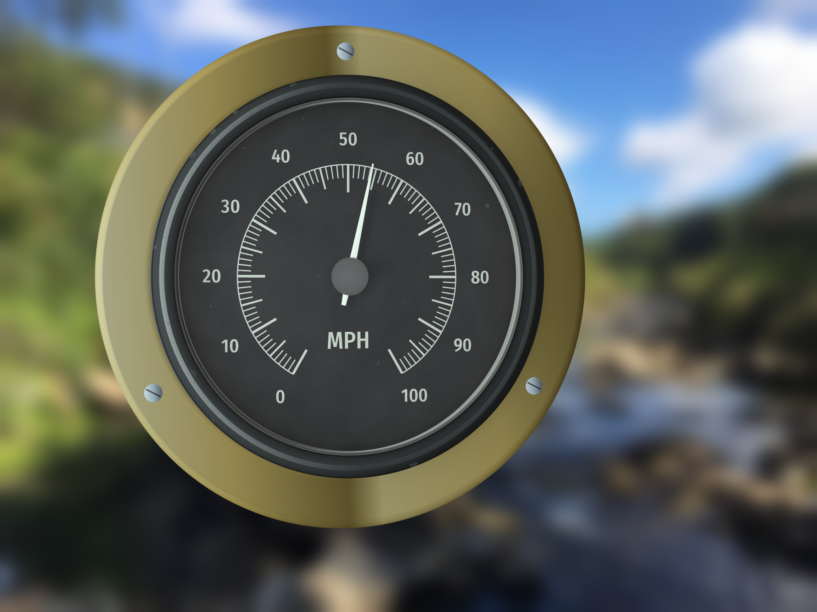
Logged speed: 54 mph
